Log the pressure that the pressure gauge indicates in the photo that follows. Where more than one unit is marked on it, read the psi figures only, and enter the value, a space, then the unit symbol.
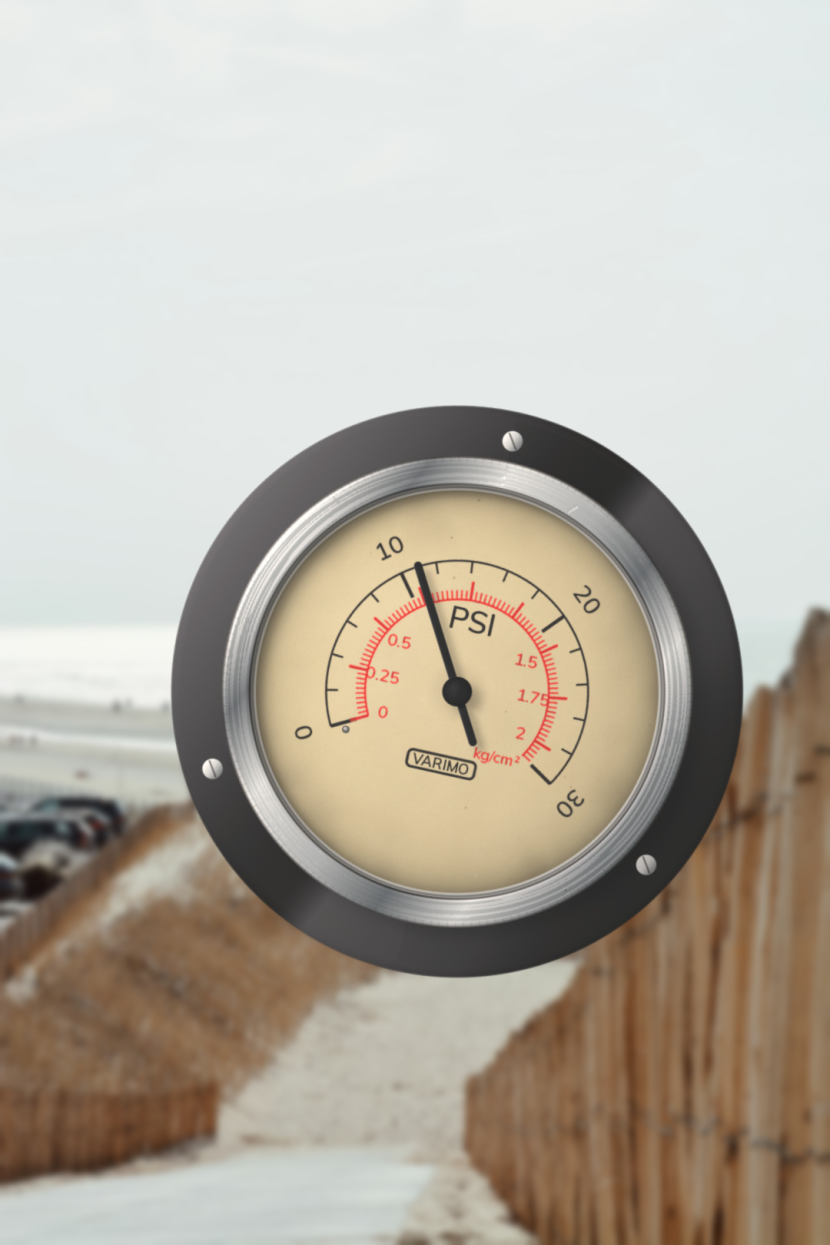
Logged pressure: 11 psi
